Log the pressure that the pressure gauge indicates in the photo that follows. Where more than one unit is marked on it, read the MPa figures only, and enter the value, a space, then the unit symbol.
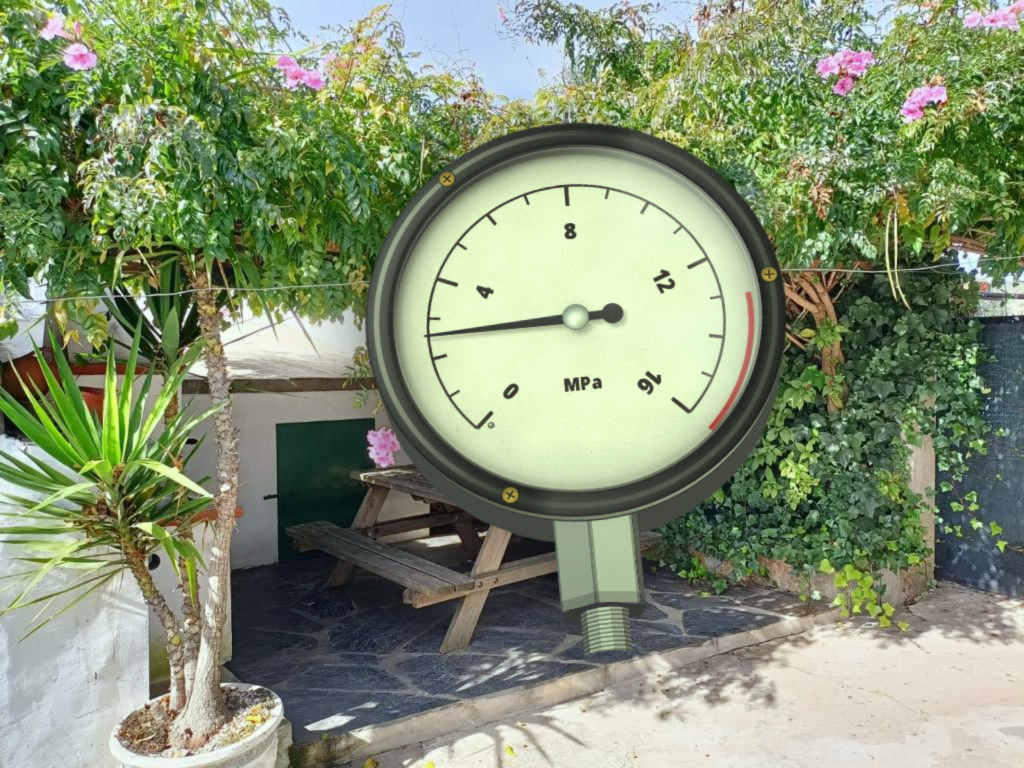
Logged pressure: 2.5 MPa
